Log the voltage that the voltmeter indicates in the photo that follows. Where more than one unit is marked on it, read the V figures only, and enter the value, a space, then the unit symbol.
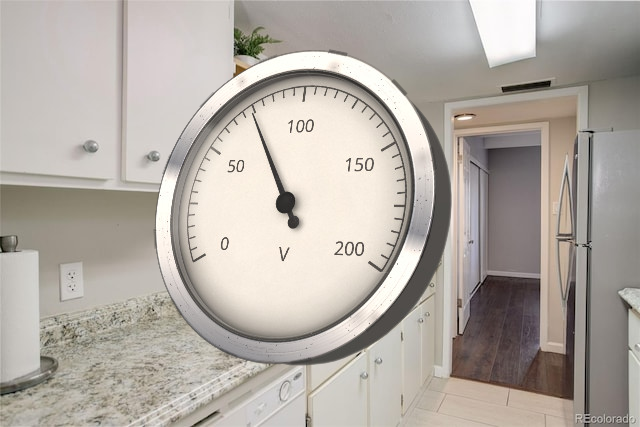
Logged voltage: 75 V
